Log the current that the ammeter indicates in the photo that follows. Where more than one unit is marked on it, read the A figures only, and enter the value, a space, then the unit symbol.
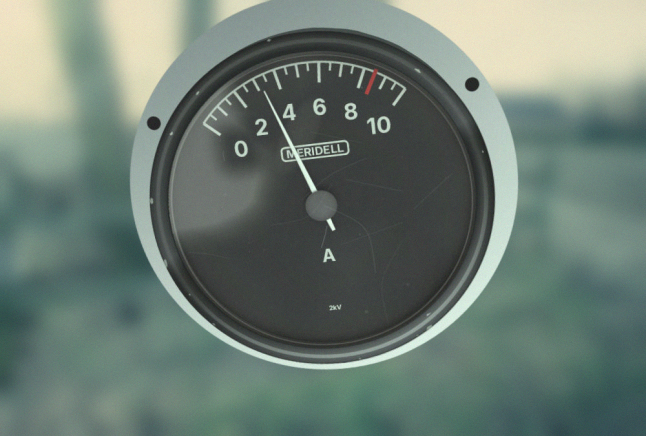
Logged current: 3.25 A
